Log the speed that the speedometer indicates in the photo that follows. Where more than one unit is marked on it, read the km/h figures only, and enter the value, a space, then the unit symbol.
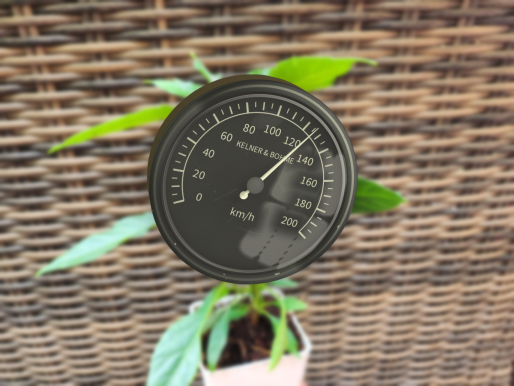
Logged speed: 125 km/h
